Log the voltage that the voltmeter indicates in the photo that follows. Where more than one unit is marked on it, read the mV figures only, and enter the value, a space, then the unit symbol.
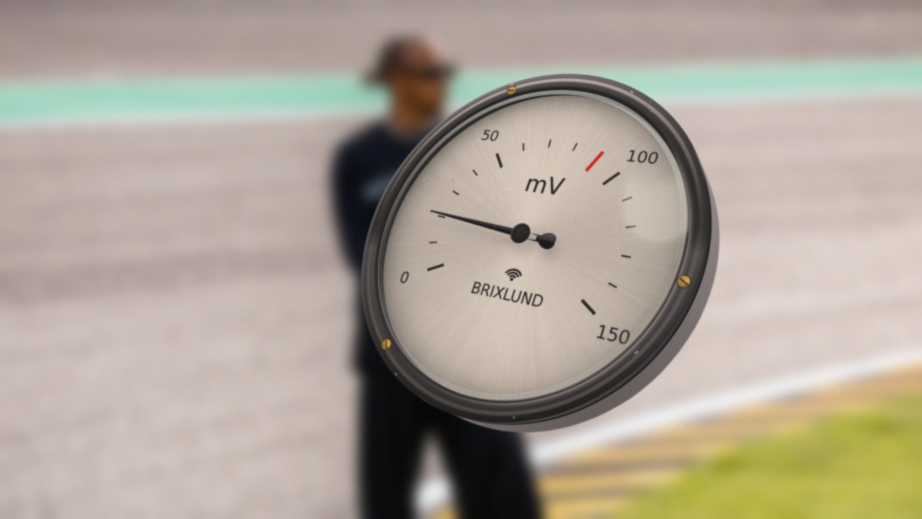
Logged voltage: 20 mV
